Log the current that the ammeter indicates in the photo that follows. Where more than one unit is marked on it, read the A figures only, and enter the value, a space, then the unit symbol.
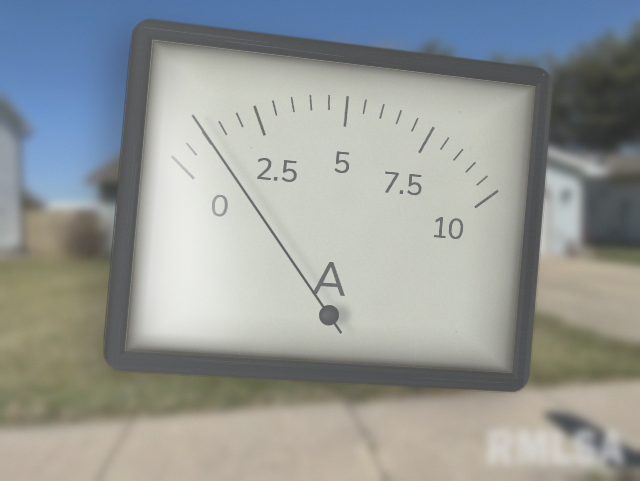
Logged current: 1 A
